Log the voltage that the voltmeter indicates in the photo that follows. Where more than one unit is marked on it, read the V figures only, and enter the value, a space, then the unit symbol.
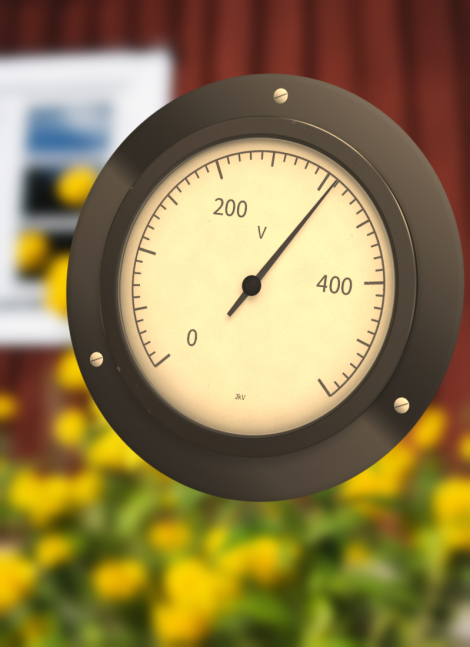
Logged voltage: 310 V
